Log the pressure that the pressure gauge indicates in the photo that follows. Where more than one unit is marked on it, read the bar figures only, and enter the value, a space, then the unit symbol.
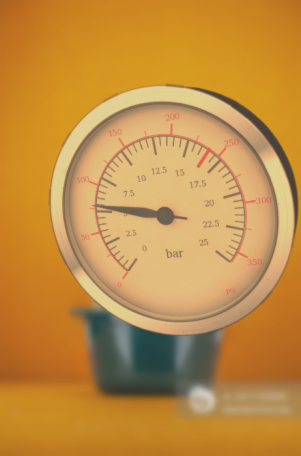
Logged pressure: 5.5 bar
